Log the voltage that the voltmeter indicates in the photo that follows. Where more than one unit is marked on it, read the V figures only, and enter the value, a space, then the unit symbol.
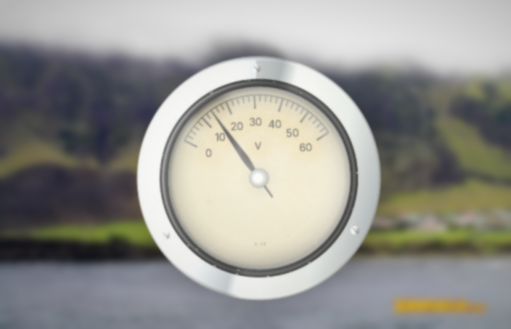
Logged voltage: 14 V
